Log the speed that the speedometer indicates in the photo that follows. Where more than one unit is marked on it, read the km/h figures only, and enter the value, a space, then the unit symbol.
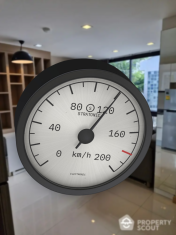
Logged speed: 120 km/h
